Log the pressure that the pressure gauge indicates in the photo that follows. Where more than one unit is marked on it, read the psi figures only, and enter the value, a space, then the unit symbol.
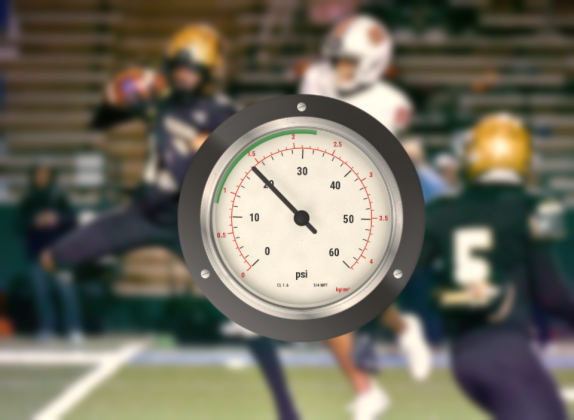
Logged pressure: 20 psi
